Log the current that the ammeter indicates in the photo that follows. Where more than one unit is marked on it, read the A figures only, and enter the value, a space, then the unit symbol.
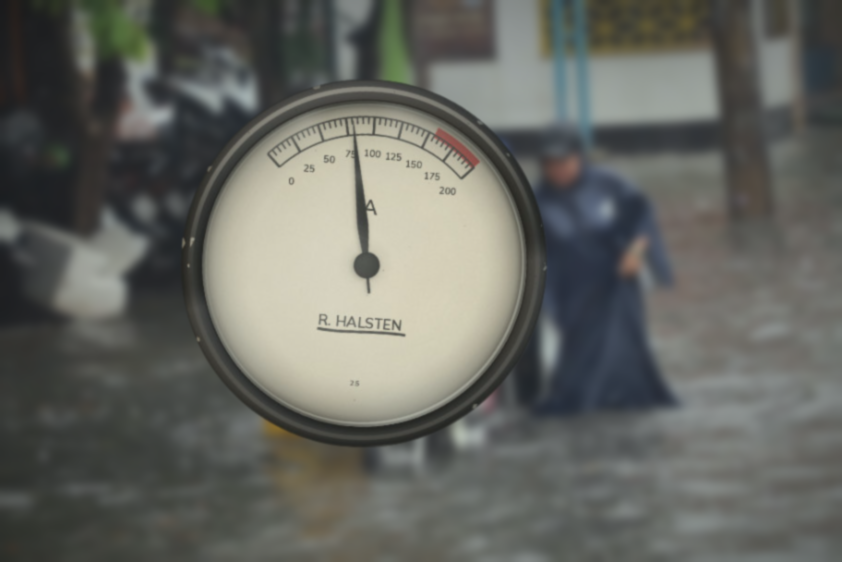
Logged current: 80 A
